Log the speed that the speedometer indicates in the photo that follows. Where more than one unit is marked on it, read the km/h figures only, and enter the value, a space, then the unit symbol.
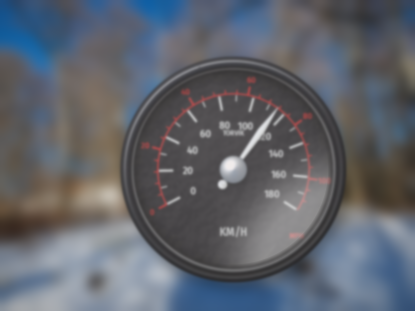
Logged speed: 115 km/h
